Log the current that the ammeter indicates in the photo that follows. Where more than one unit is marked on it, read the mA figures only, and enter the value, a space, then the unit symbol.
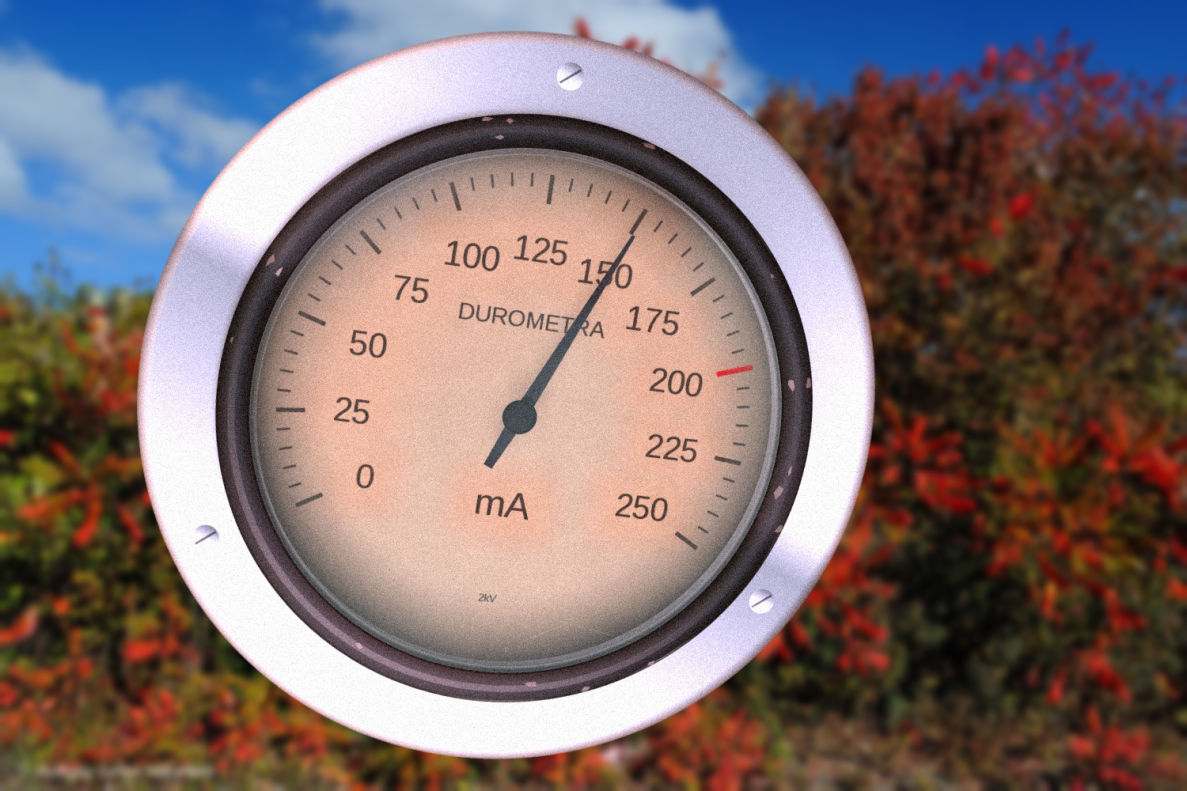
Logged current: 150 mA
